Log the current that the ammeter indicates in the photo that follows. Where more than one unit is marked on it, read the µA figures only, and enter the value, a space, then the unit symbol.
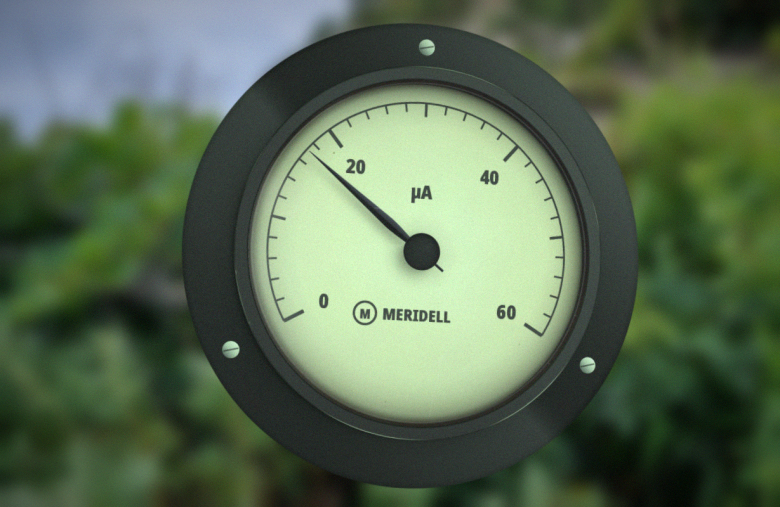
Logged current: 17 µA
